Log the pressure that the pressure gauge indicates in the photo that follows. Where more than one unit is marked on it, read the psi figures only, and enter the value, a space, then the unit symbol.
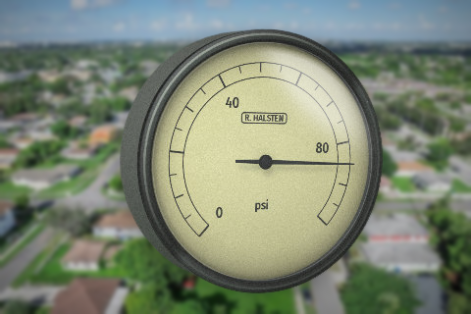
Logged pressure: 85 psi
